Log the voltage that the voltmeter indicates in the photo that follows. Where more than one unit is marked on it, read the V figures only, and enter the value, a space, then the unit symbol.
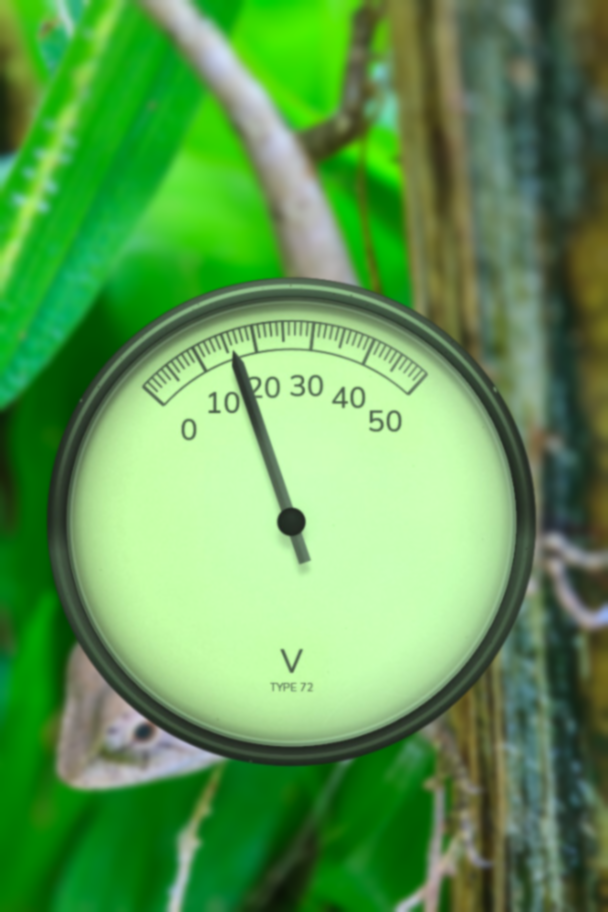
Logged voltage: 16 V
